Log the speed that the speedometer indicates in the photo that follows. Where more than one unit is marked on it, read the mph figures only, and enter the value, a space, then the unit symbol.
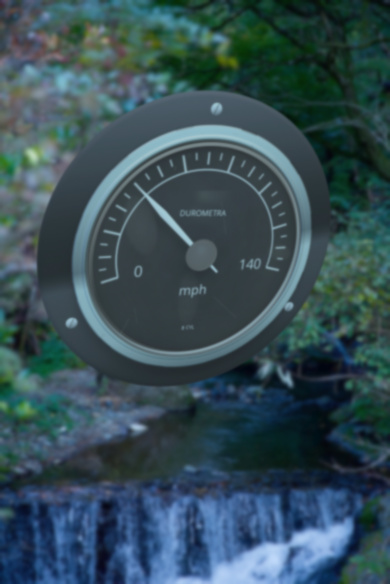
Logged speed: 40 mph
